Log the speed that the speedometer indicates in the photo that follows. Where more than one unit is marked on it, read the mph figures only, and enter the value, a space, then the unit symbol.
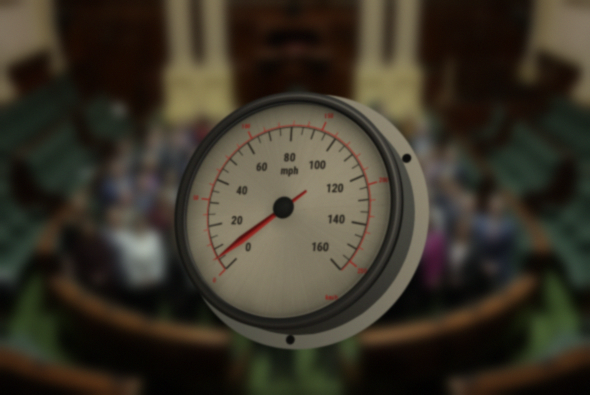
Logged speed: 5 mph
